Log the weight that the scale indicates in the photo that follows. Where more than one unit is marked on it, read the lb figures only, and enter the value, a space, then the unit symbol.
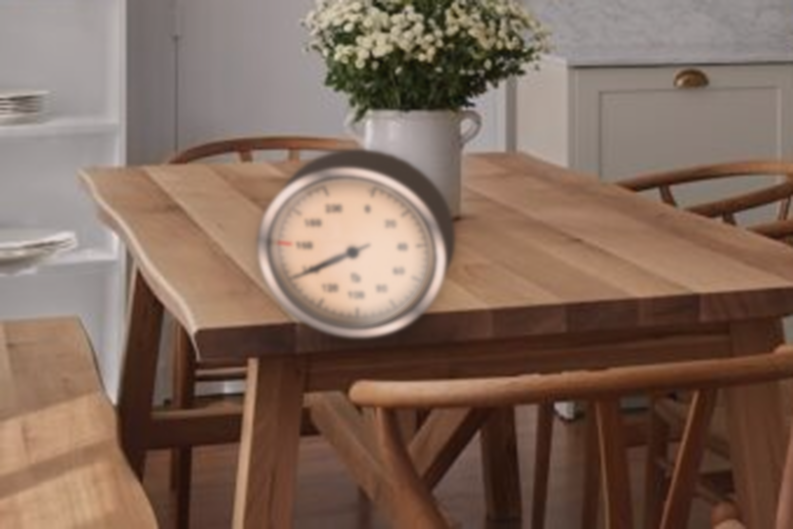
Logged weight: 140 lb
